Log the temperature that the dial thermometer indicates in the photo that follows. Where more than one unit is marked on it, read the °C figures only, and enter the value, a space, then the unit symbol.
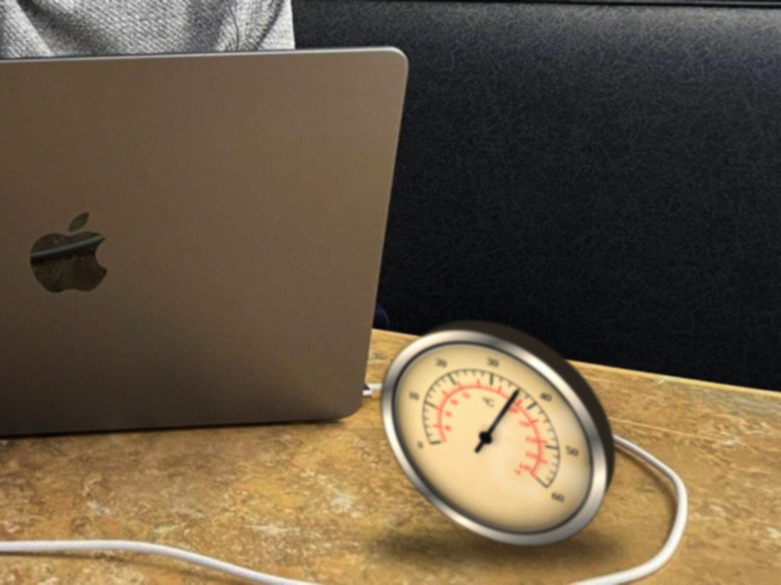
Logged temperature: 36 °C
